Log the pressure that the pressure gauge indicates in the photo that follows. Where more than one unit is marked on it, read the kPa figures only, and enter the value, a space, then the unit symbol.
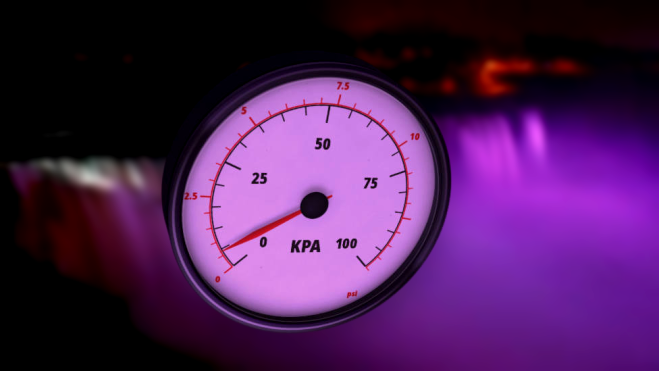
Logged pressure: 5 kPa
